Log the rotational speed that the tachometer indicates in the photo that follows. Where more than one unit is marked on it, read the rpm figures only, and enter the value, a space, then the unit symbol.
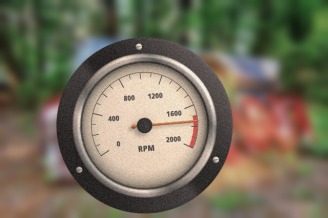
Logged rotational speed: 1750 rpm
